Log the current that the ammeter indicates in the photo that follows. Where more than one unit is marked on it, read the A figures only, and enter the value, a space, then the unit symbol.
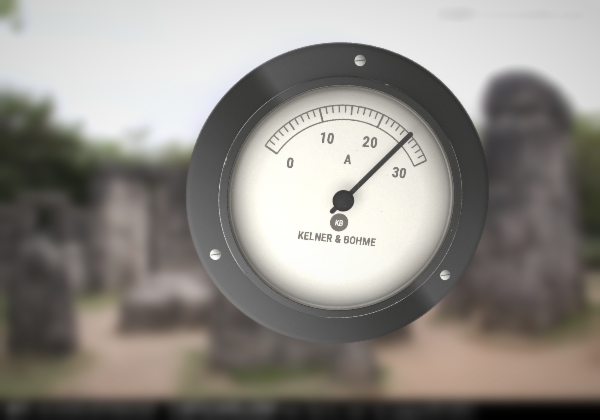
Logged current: 25 A
